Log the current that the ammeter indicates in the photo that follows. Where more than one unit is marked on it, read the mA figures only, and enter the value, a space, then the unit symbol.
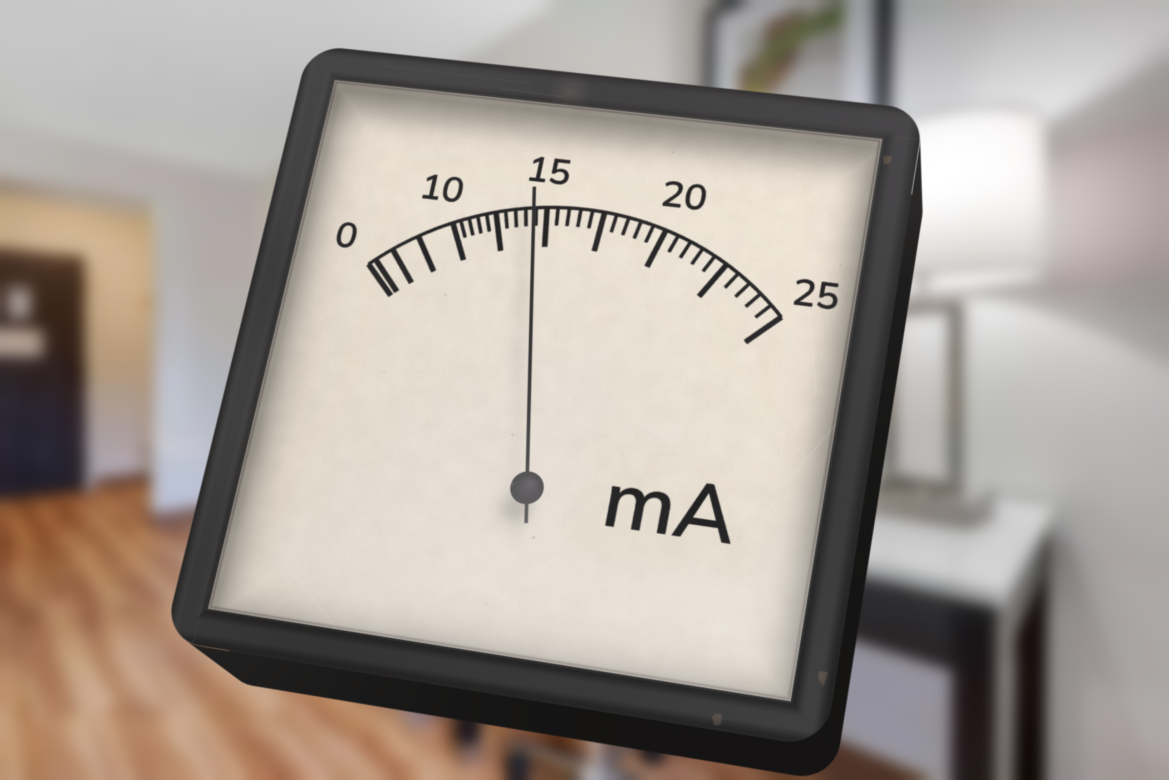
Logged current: 14.5 mA
